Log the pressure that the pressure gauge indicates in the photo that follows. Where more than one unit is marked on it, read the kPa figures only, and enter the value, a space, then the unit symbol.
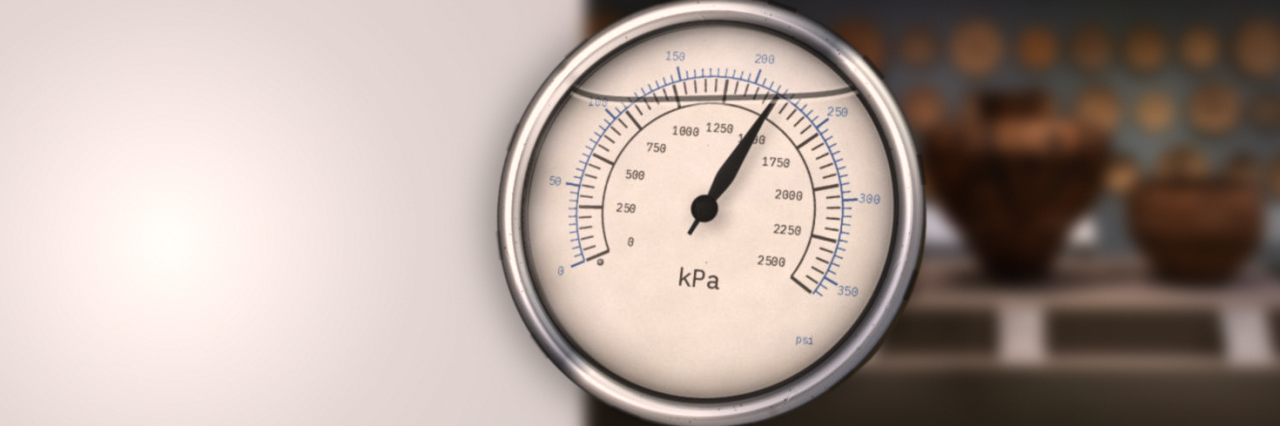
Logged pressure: 1500 kPa
